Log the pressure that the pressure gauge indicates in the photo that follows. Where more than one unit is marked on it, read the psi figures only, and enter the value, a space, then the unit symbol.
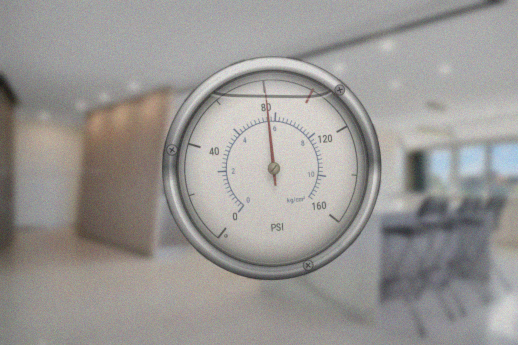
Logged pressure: 80 psi
